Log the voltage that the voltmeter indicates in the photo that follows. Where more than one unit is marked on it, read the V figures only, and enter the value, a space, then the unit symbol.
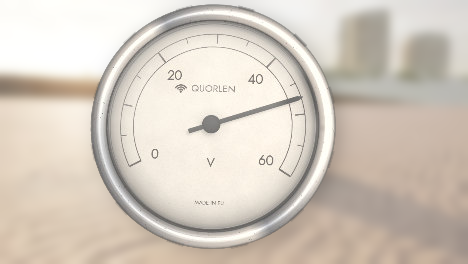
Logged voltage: 47.5 V
